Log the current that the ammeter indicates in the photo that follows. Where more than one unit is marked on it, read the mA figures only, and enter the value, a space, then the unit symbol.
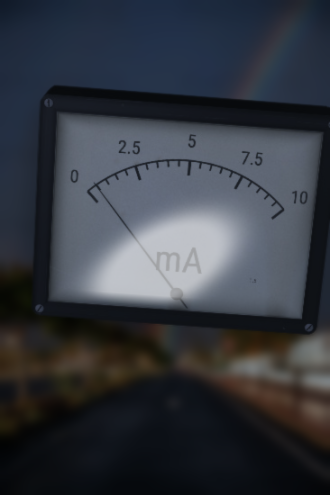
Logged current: 0.5 mA
